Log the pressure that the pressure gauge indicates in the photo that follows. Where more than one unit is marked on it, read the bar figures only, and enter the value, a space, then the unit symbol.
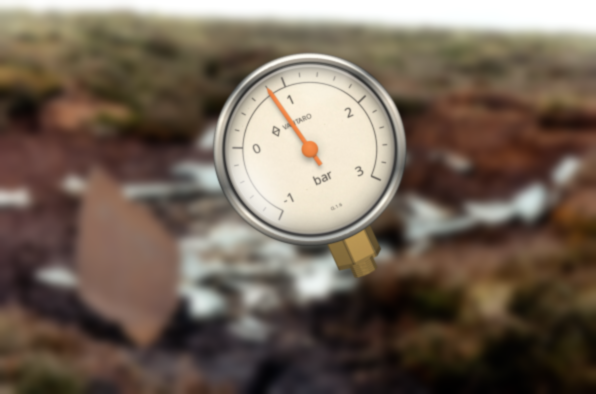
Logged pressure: 0.8 bar
